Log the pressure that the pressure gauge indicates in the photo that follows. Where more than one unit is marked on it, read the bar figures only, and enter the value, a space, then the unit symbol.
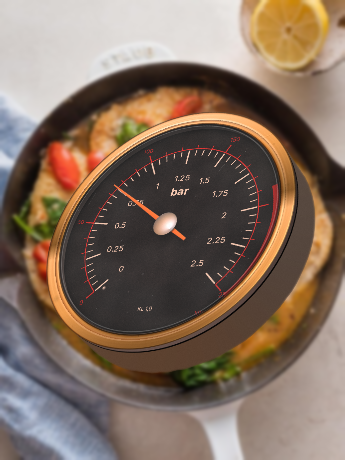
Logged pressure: 0.75 bar
